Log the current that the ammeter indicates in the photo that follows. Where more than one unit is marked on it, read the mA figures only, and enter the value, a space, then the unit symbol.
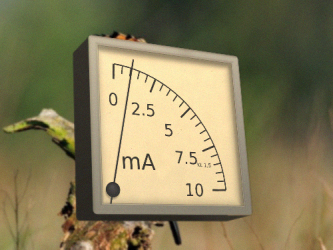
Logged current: 1 mA
